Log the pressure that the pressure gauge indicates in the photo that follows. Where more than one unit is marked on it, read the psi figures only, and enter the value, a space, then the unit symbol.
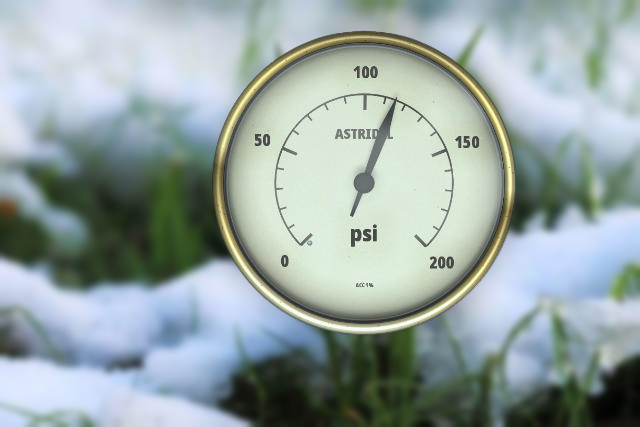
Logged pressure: 115 psi
